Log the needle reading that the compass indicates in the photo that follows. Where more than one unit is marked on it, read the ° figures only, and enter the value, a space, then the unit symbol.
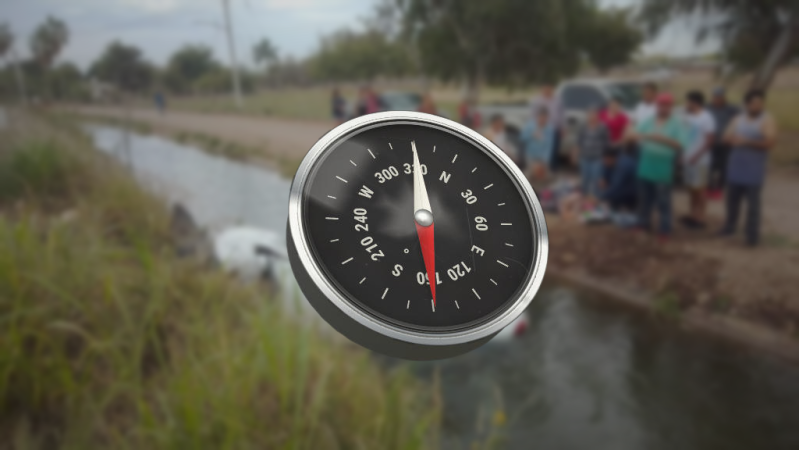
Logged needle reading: 150 °
